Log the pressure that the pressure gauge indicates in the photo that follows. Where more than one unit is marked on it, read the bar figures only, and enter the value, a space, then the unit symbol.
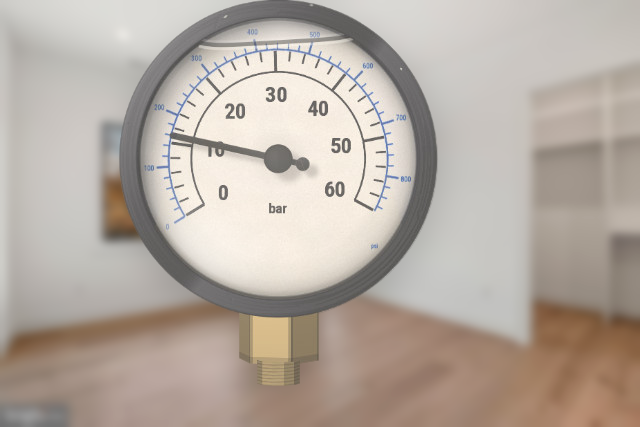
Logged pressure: 11 bar
